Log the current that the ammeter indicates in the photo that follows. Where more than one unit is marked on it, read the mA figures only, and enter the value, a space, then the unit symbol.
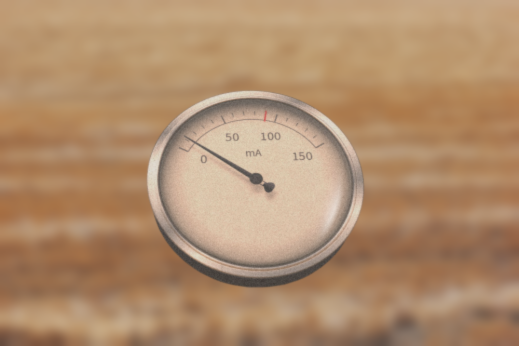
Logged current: 10 mA
